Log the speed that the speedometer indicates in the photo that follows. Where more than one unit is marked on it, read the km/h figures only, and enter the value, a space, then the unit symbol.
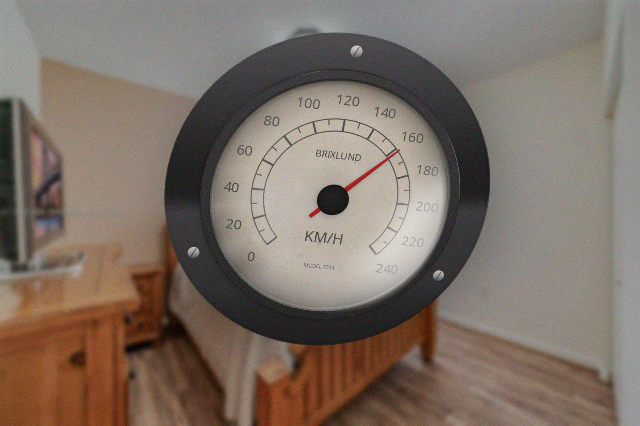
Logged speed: 160 km/h
